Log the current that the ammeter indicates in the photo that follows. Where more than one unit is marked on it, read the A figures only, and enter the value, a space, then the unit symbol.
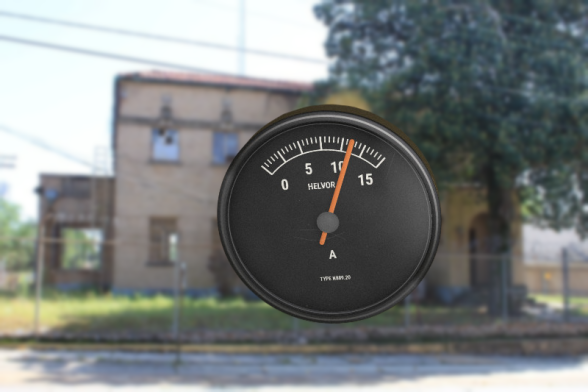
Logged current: 11 A
